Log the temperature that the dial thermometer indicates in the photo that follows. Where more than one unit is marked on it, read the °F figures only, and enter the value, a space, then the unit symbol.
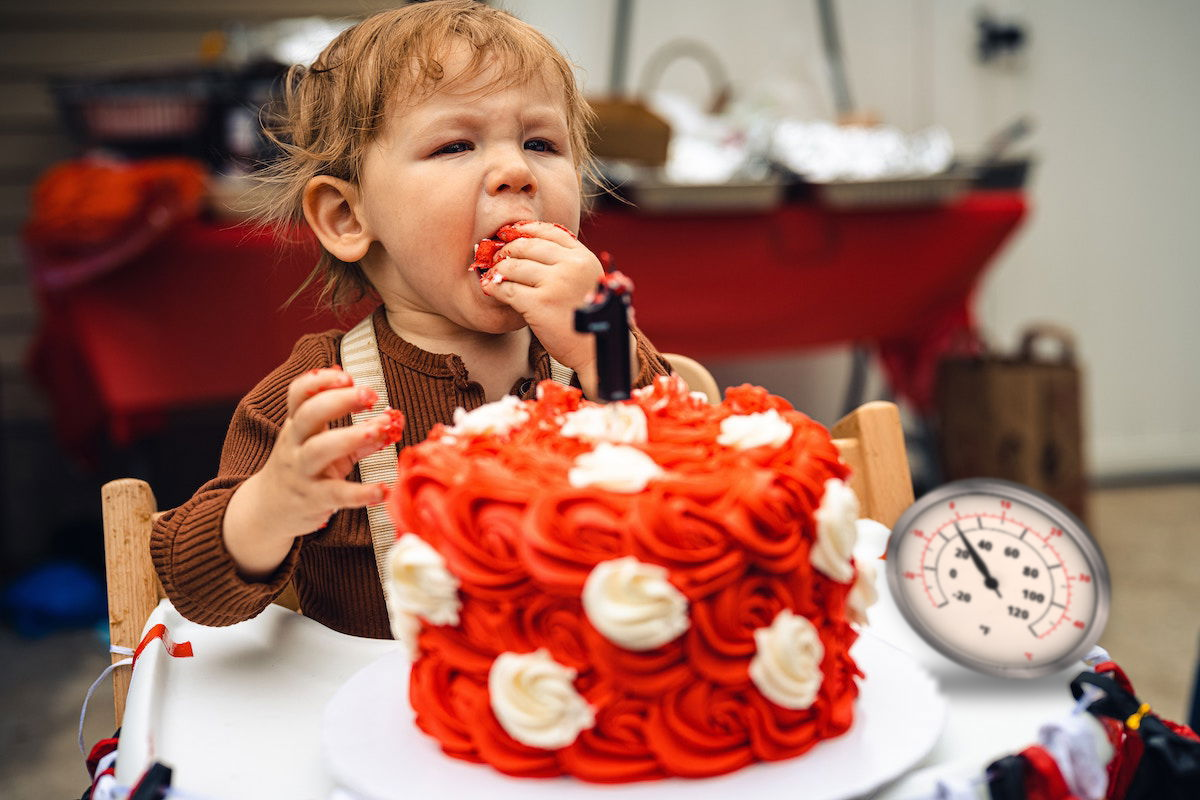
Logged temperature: 30 °F
